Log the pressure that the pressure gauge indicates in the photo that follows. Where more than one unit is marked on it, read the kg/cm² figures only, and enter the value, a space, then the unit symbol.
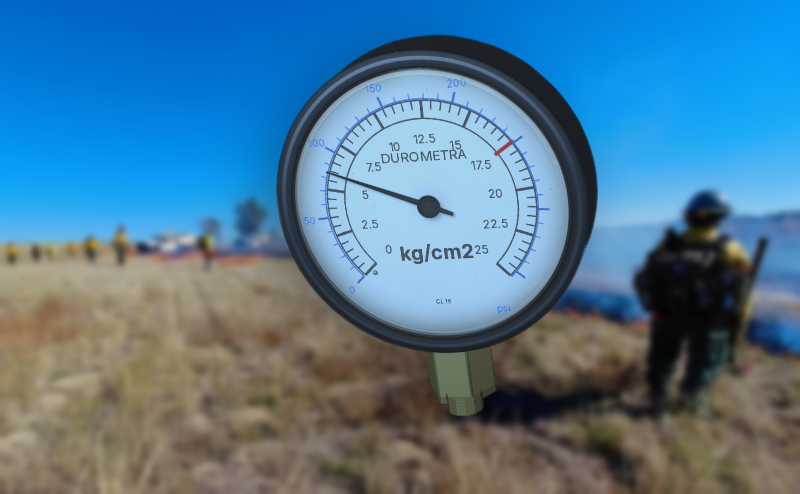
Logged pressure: 6 kg/cm²
